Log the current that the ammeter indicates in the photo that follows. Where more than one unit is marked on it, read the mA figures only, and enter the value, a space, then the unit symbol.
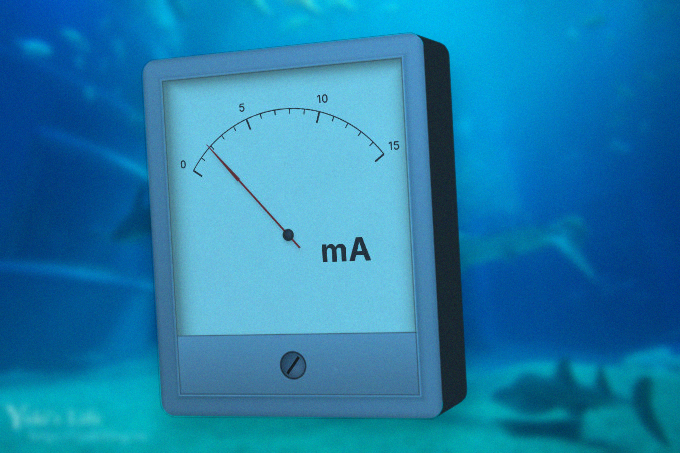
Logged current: 2 mA
